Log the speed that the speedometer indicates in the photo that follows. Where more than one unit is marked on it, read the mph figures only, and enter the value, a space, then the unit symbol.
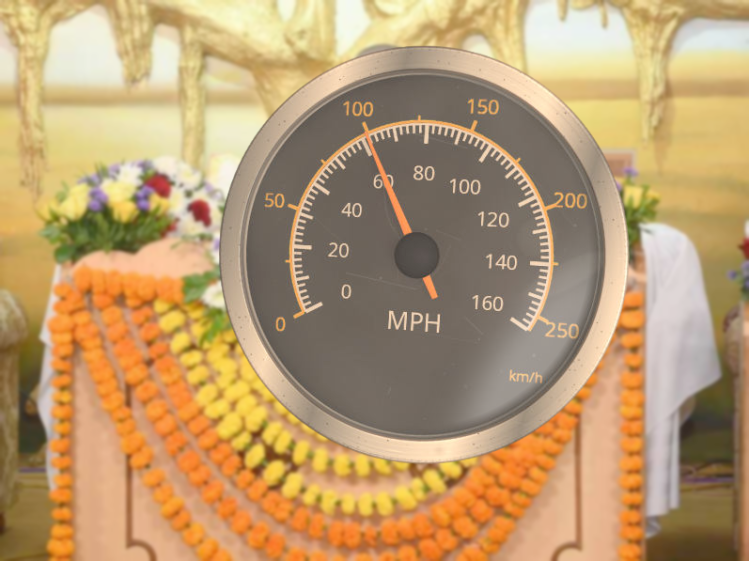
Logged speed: 62 mph
